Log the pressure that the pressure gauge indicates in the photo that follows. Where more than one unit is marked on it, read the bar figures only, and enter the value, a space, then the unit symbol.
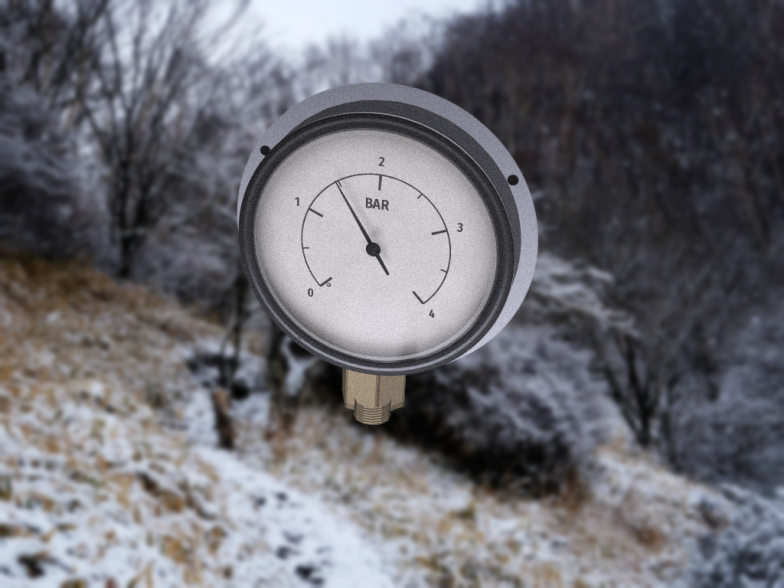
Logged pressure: 1.5 bar
